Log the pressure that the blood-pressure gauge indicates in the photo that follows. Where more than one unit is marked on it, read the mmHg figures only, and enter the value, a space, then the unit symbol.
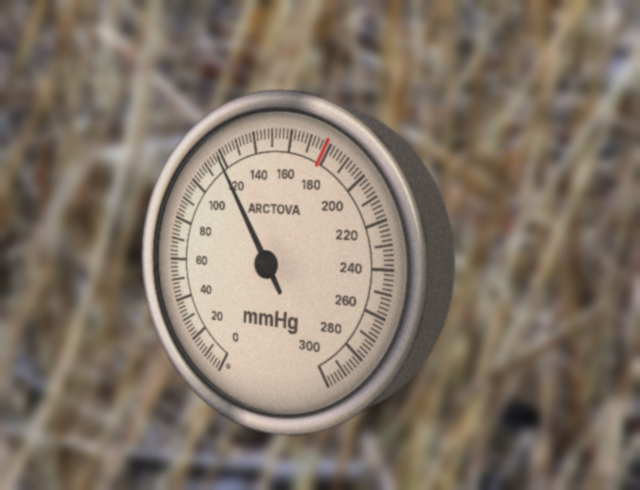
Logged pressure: 120 mmHg
